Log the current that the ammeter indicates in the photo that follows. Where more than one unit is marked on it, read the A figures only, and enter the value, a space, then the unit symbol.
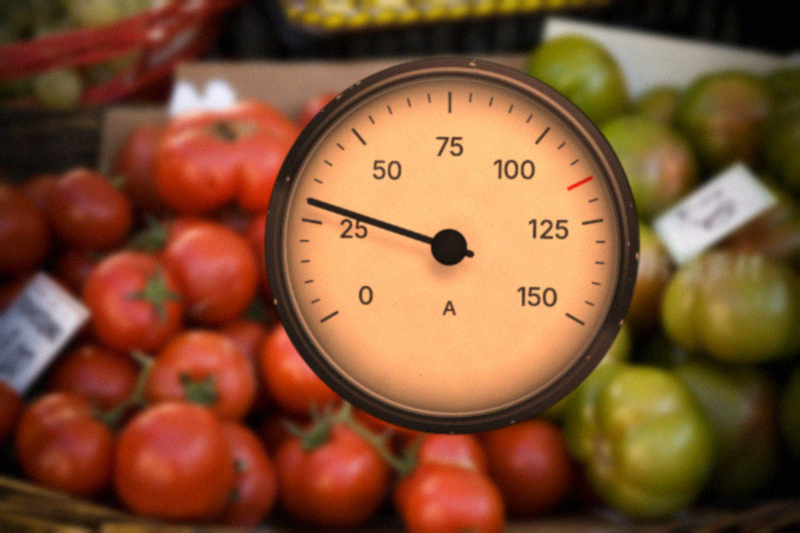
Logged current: 30 A
